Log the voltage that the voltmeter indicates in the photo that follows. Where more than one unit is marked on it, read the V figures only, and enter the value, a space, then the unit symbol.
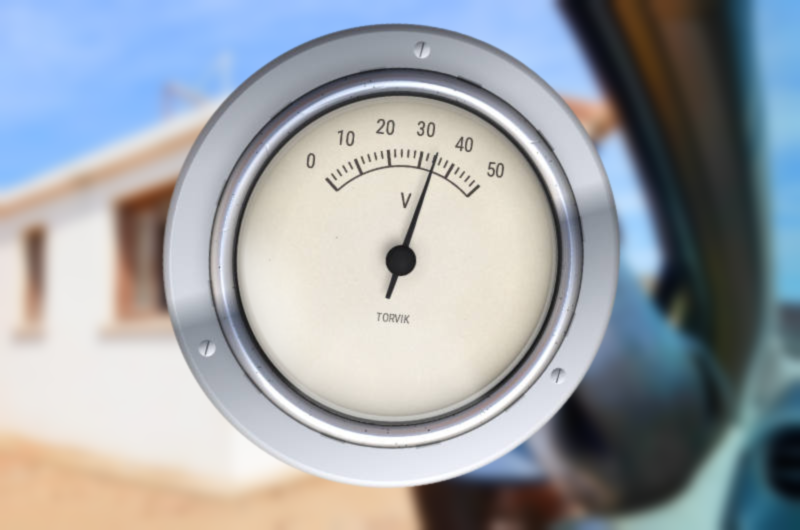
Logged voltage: 34 V
